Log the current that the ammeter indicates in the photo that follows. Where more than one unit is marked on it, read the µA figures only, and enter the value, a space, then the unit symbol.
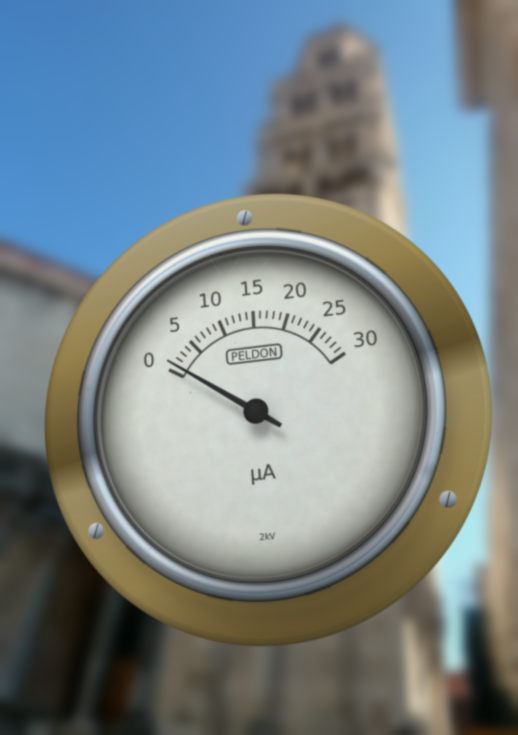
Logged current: 1 µA
